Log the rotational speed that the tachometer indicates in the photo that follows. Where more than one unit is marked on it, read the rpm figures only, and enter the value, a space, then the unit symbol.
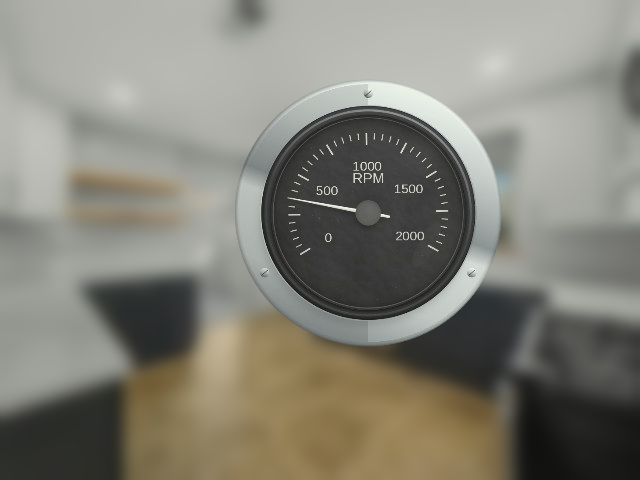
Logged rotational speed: 350 rpm
